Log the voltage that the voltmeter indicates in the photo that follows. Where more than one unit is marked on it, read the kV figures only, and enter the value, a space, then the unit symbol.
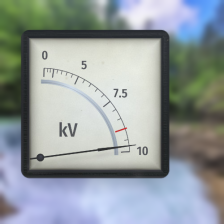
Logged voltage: 9.75 kV
